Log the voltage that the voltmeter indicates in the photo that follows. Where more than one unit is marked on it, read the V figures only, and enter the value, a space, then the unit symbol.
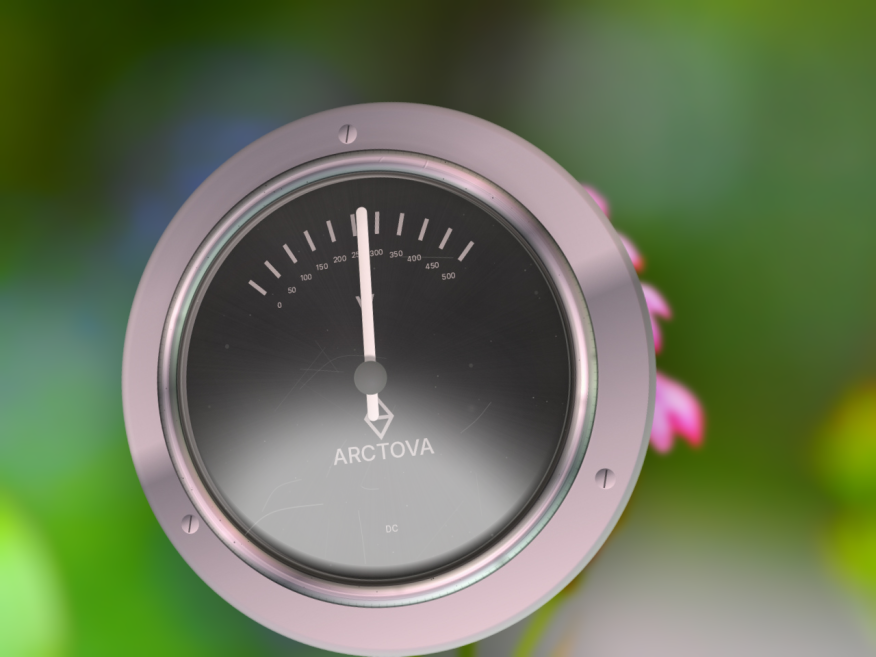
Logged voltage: 275 V
